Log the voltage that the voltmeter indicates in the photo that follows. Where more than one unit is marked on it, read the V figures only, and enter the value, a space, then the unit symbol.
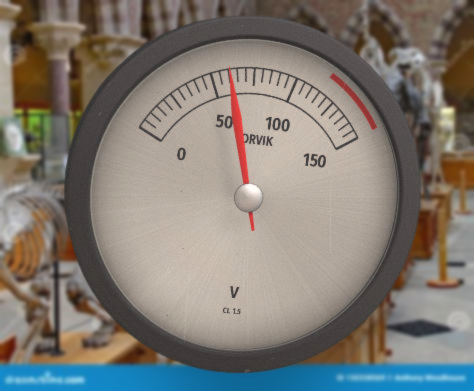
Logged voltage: 60 V
